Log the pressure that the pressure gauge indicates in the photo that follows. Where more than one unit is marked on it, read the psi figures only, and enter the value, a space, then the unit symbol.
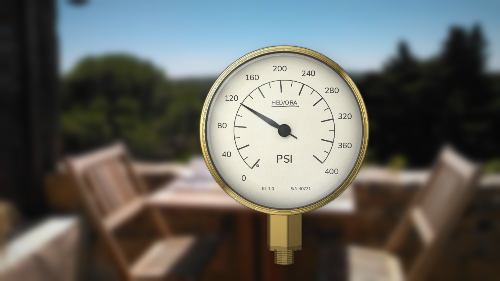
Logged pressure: 120 psi
